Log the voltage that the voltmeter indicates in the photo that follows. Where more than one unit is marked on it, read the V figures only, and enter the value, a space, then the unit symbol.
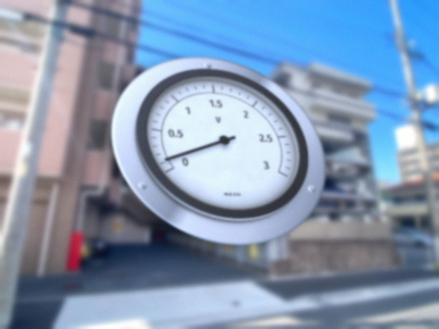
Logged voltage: 0.1 V
